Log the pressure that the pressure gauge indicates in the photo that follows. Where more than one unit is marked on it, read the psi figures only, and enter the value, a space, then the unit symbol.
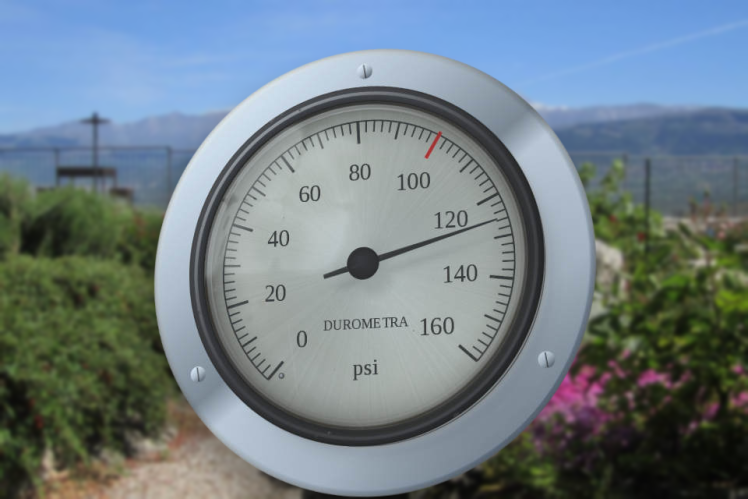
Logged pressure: 126 psi
